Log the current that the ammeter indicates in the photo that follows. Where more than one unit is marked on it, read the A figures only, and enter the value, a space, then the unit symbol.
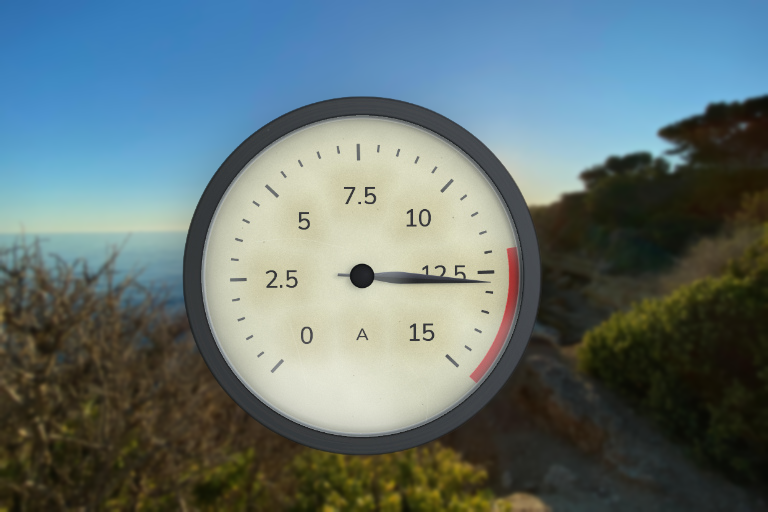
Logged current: 12.75 A
